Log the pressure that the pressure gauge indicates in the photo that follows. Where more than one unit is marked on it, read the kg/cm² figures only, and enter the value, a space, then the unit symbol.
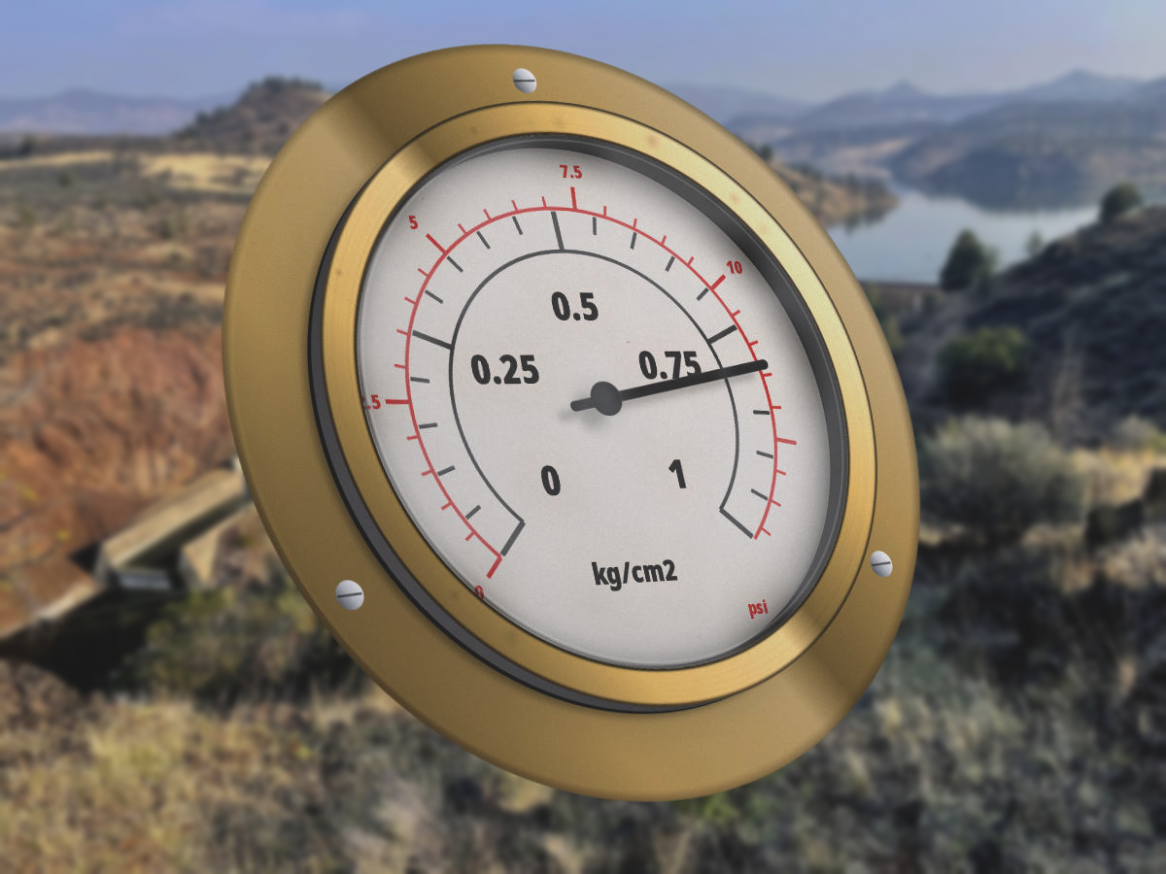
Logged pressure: 0.8 kg/cm²
